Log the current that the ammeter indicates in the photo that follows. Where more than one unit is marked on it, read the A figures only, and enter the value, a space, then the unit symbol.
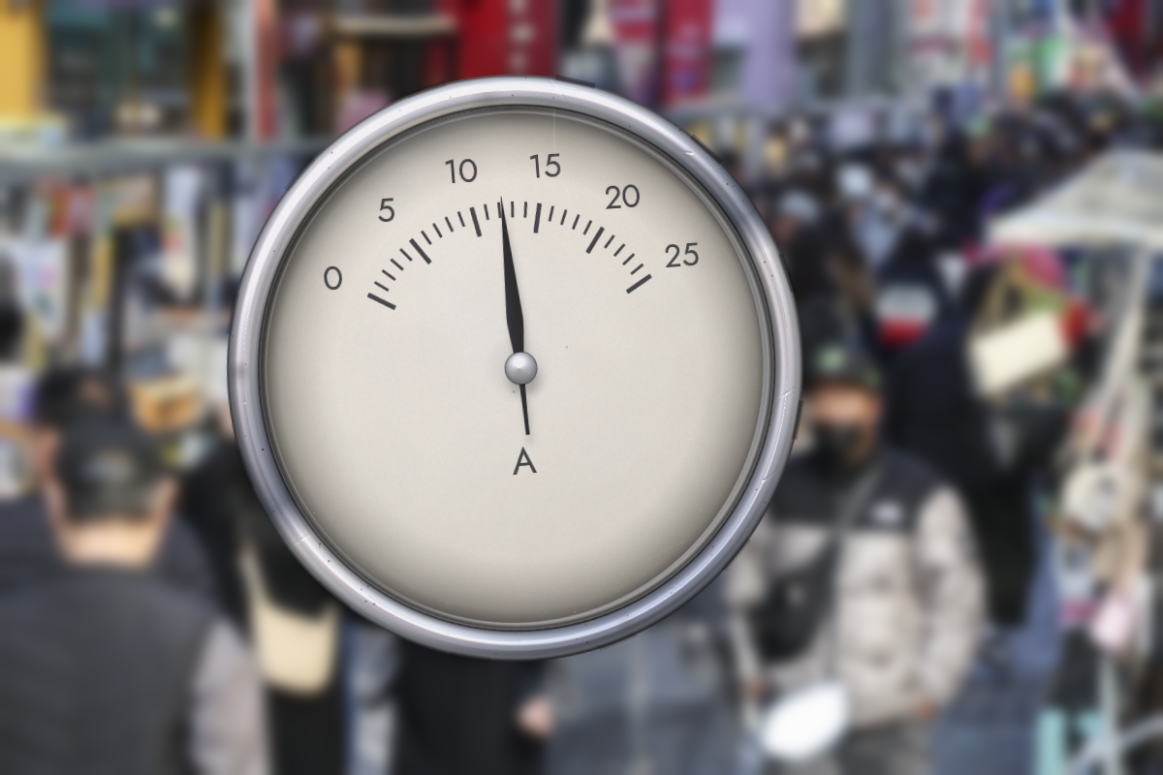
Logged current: 12 A
